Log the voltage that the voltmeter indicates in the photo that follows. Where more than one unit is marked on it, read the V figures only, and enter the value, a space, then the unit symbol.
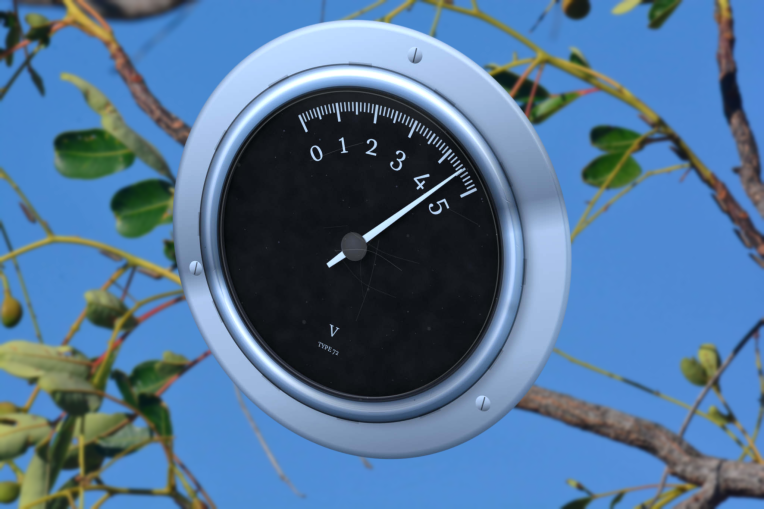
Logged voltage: 4.5 V
